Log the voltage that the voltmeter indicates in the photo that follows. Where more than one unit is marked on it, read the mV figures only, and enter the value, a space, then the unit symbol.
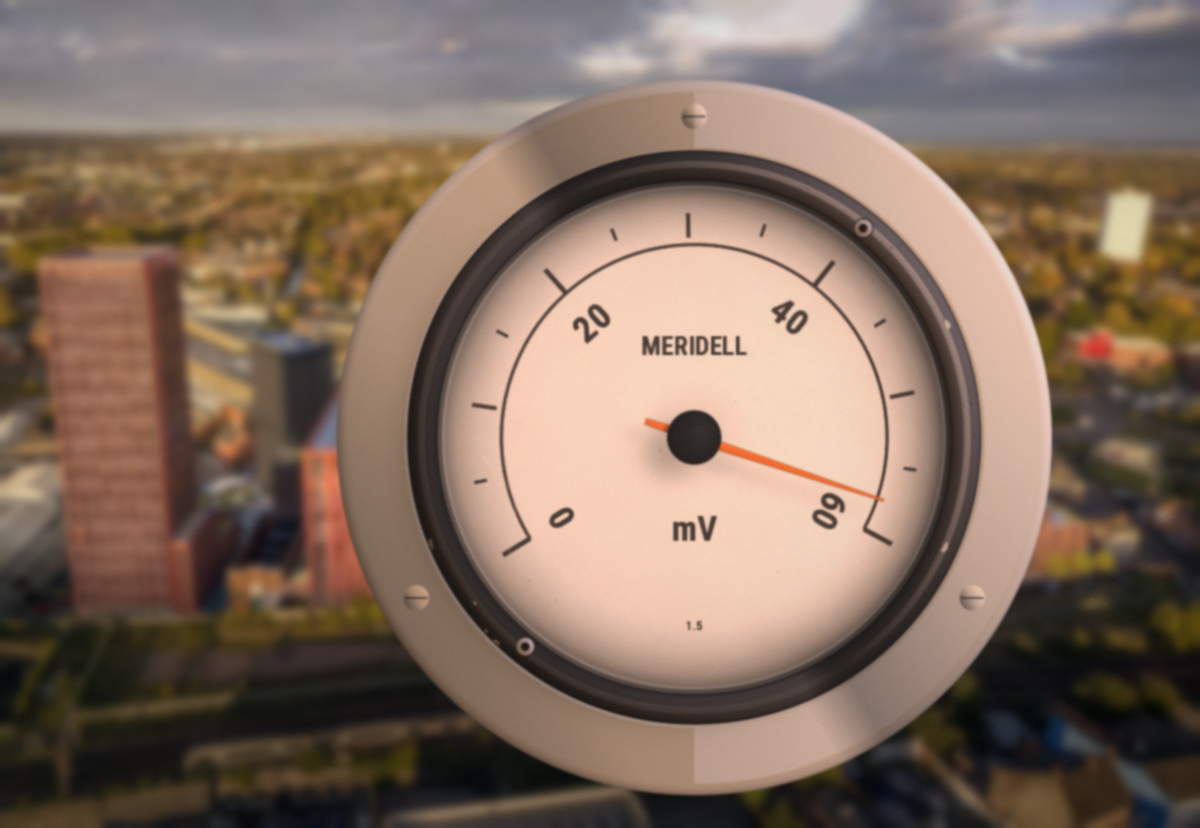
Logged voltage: 57.5 mV
